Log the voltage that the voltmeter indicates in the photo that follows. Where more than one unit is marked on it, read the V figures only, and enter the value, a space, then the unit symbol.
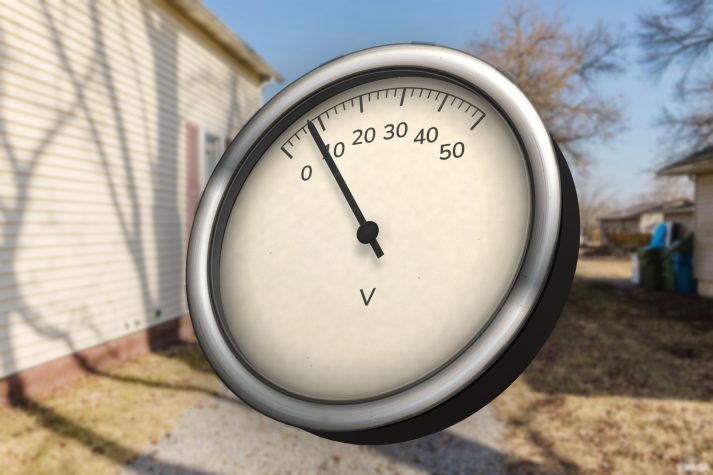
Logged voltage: 8 V
